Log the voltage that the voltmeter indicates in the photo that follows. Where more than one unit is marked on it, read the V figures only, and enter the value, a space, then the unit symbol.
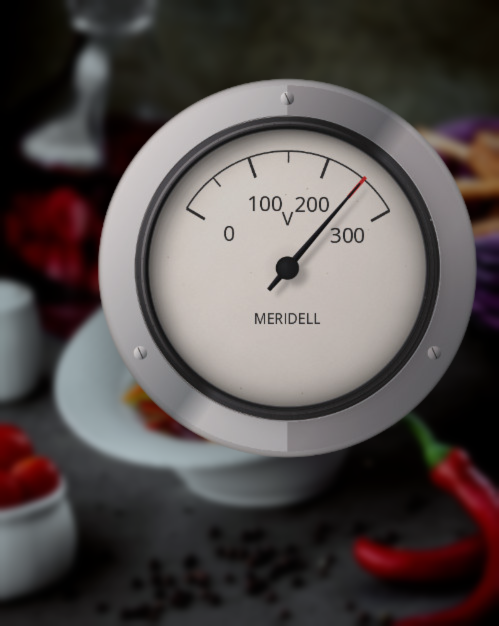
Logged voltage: 250 V
